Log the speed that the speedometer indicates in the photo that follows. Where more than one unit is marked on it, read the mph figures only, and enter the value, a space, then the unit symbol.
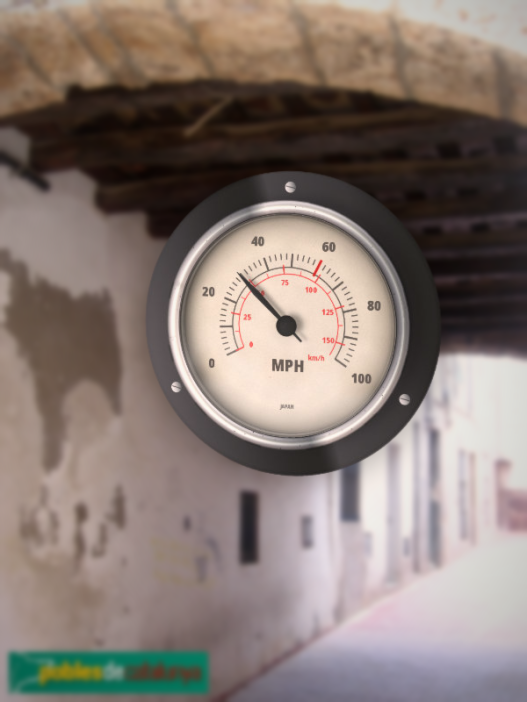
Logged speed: 30 mph
